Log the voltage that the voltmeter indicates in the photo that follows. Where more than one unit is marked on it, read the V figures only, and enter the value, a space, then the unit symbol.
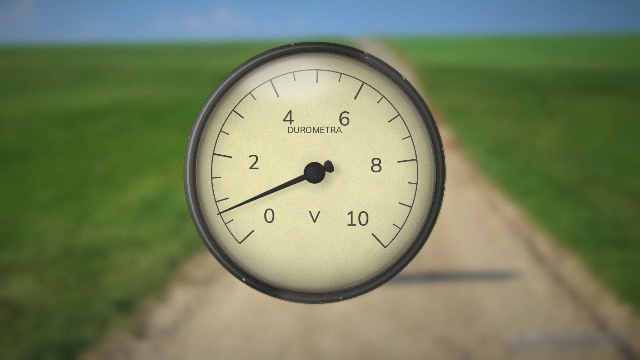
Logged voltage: 0.75 V
